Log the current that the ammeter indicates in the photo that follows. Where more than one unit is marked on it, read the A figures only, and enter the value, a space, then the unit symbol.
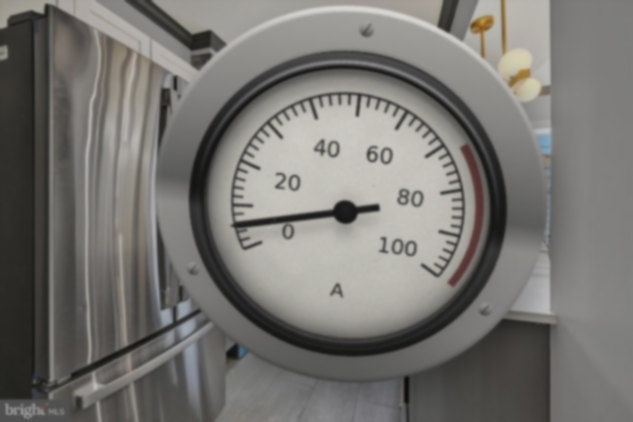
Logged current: 6 A
